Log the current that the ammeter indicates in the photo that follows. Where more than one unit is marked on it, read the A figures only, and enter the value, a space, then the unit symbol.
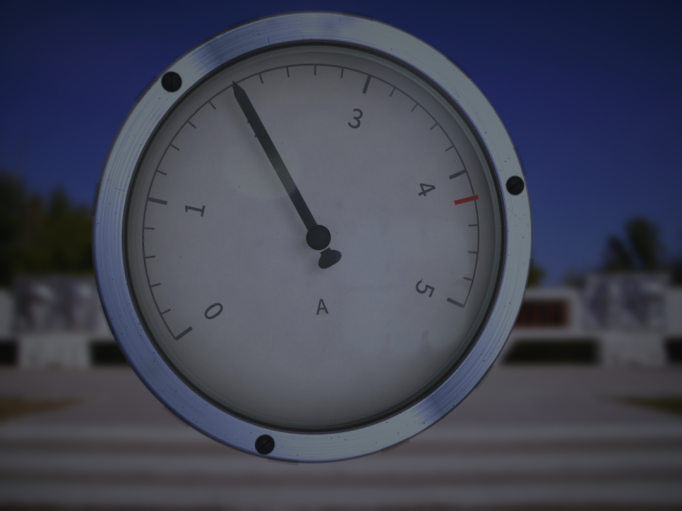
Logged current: 2 A
